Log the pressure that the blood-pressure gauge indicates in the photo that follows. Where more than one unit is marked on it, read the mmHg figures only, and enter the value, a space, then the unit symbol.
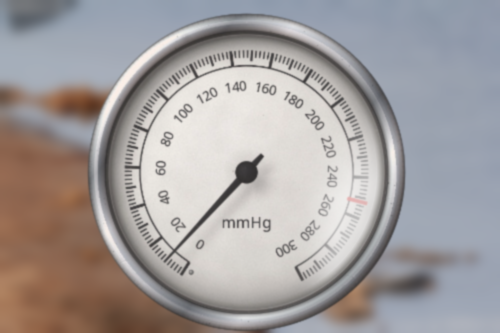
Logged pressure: 10 mmHg
